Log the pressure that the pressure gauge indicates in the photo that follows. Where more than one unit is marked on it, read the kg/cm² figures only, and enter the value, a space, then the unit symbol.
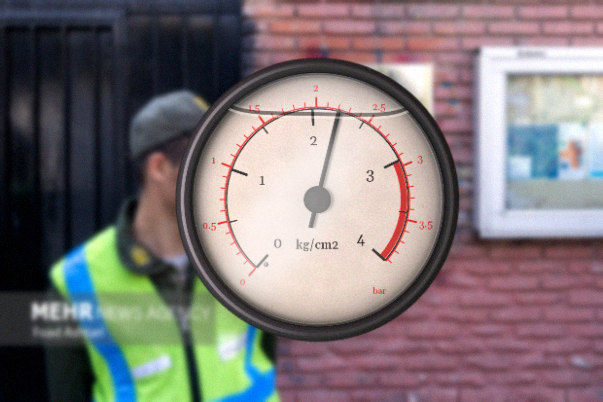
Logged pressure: 2.25 kg/cm²
